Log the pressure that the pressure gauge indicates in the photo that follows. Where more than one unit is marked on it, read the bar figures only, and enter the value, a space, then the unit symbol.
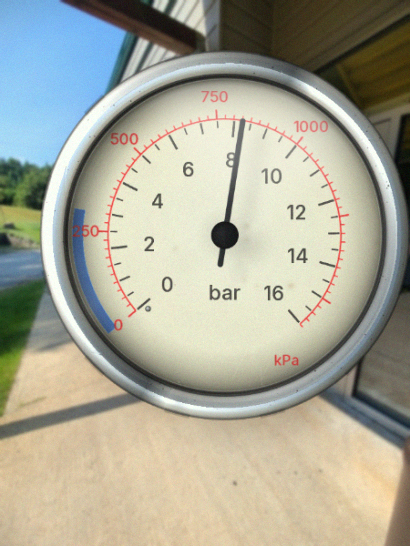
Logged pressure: 8.25 bar
